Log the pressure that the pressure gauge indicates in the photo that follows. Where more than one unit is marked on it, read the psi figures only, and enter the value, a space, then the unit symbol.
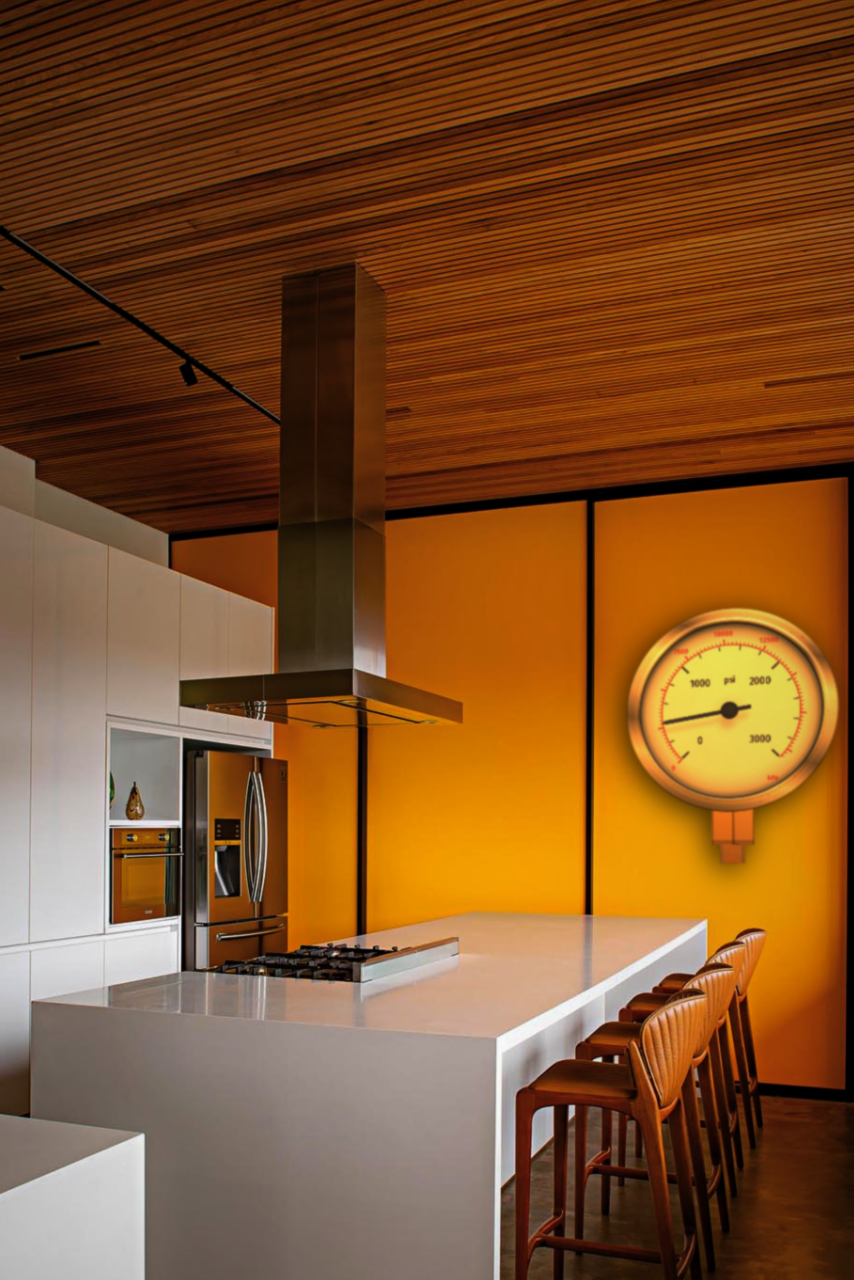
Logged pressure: 400 psi
